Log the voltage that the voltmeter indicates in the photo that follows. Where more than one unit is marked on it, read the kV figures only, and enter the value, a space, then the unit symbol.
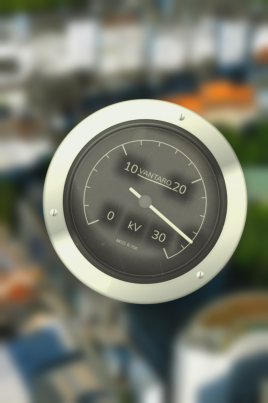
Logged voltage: 27 kV
